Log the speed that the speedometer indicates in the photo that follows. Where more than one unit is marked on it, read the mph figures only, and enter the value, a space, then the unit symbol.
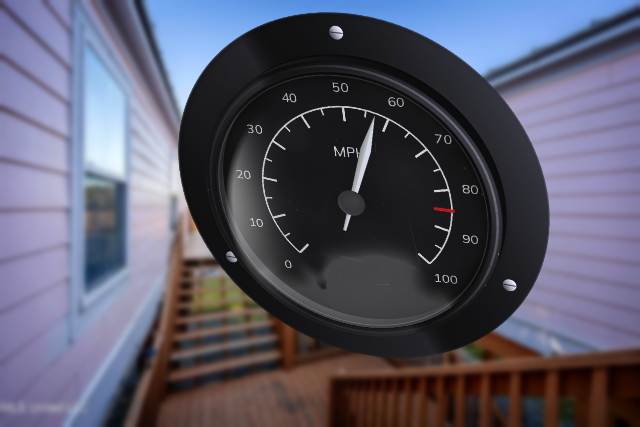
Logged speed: 57.5 mph
